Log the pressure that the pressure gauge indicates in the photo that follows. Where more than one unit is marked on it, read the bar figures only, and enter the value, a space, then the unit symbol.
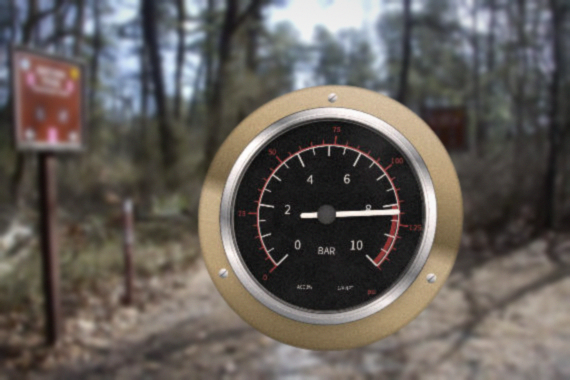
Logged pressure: 8.25 bar
